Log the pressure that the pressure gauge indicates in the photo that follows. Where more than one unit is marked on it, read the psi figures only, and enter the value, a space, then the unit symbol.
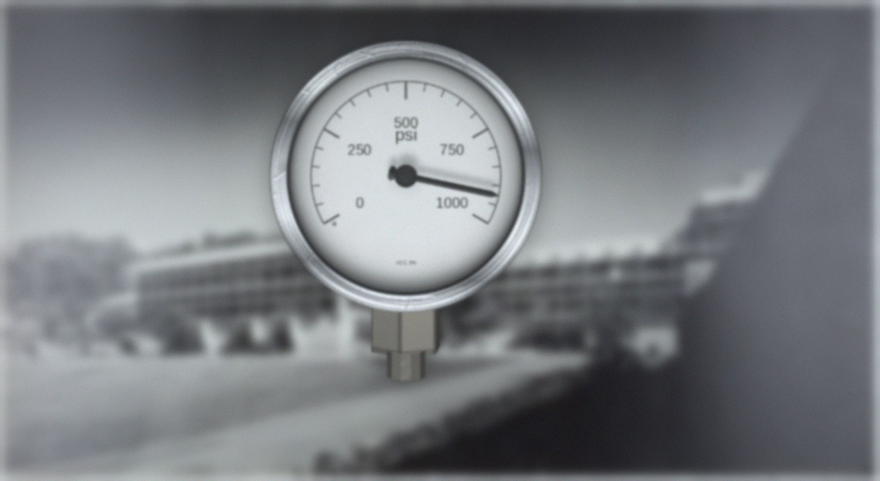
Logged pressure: 925 psi
